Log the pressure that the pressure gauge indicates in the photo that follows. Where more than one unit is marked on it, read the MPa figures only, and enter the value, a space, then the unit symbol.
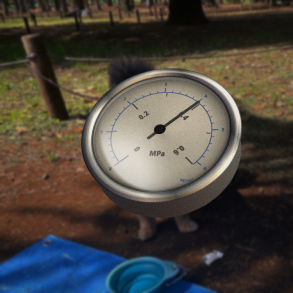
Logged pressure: 0.4 MPa
